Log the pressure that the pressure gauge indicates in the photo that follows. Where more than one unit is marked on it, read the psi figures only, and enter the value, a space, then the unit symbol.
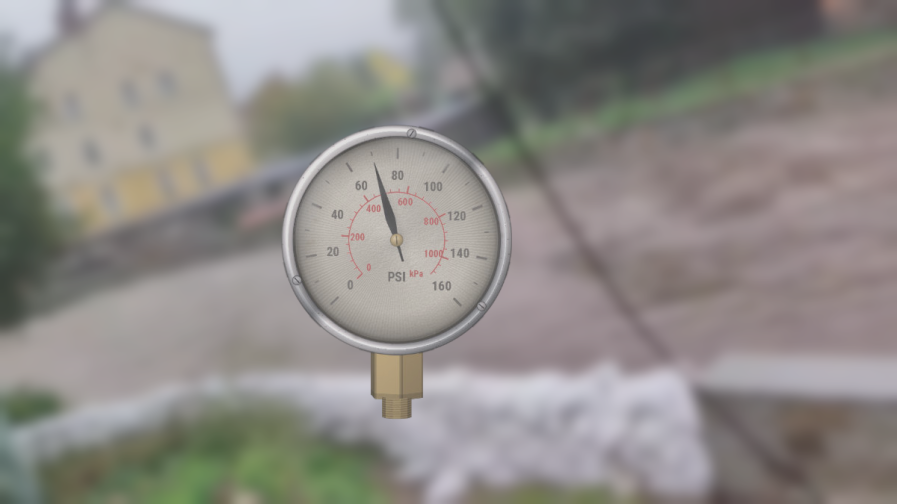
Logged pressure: 70 psi
